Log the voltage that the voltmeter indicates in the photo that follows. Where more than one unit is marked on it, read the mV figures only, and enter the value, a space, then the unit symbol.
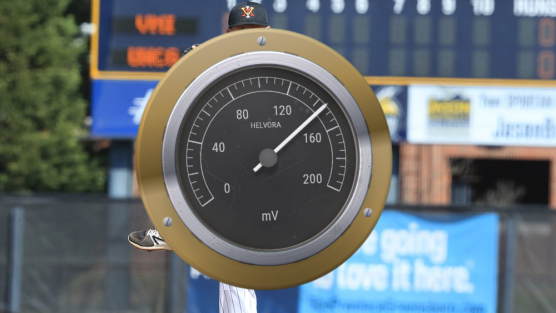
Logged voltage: 145 mV
